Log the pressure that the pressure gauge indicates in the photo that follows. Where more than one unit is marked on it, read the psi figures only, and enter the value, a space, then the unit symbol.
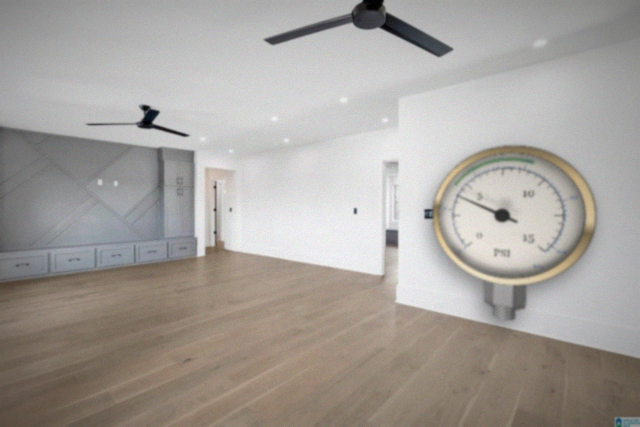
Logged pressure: 4 psi
